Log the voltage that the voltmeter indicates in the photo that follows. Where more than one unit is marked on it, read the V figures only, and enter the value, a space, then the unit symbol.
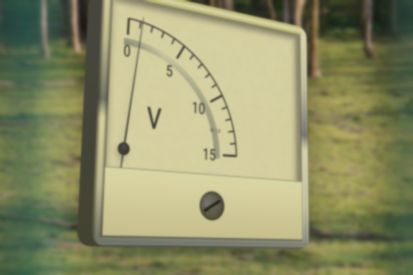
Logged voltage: 1 V
